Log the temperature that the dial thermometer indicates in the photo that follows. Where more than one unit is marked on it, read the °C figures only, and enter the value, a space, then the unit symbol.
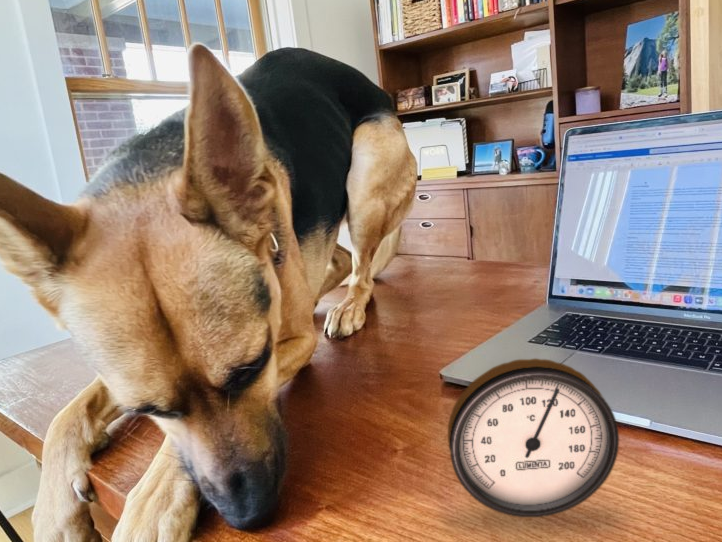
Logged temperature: 120 °C
